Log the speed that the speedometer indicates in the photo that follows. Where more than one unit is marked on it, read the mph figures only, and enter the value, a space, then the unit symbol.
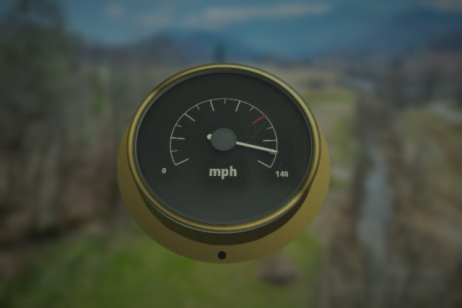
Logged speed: 130 mph
